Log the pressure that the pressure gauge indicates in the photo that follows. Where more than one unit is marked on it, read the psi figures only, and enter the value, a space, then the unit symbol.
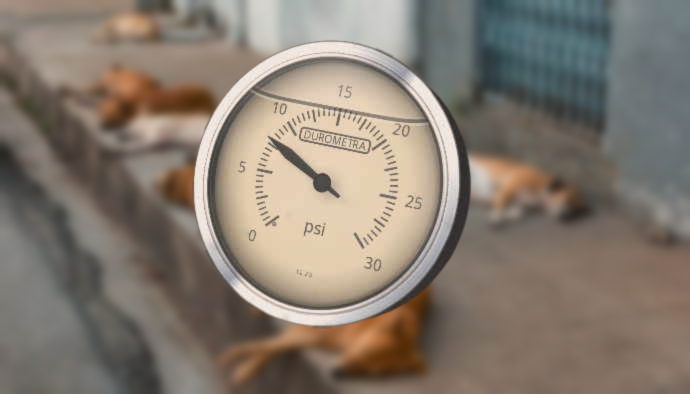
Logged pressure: 8 psi
